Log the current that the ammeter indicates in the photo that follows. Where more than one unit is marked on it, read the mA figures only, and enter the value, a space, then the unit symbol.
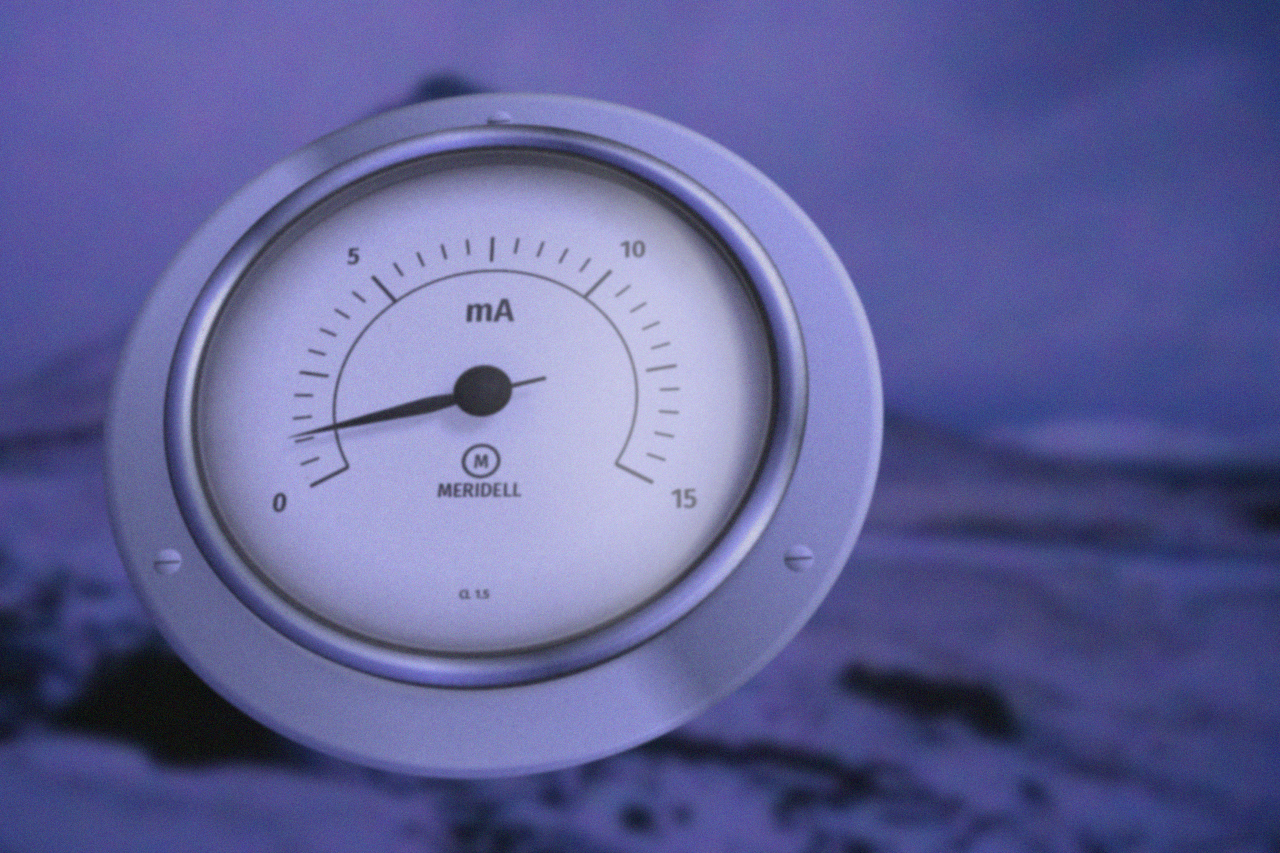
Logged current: 1 mA
